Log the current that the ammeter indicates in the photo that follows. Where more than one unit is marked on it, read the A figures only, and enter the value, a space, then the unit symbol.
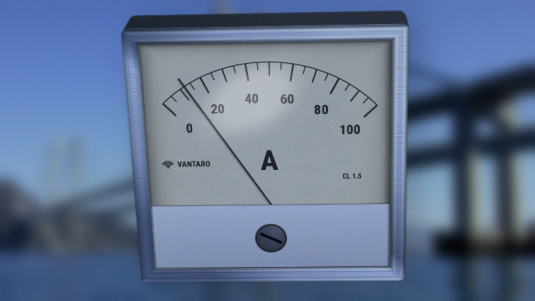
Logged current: 12.5 A
